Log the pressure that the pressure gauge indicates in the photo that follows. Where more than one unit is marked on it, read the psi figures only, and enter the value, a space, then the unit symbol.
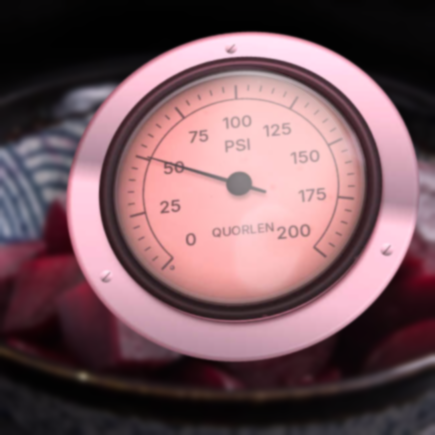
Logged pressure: 50 psi
